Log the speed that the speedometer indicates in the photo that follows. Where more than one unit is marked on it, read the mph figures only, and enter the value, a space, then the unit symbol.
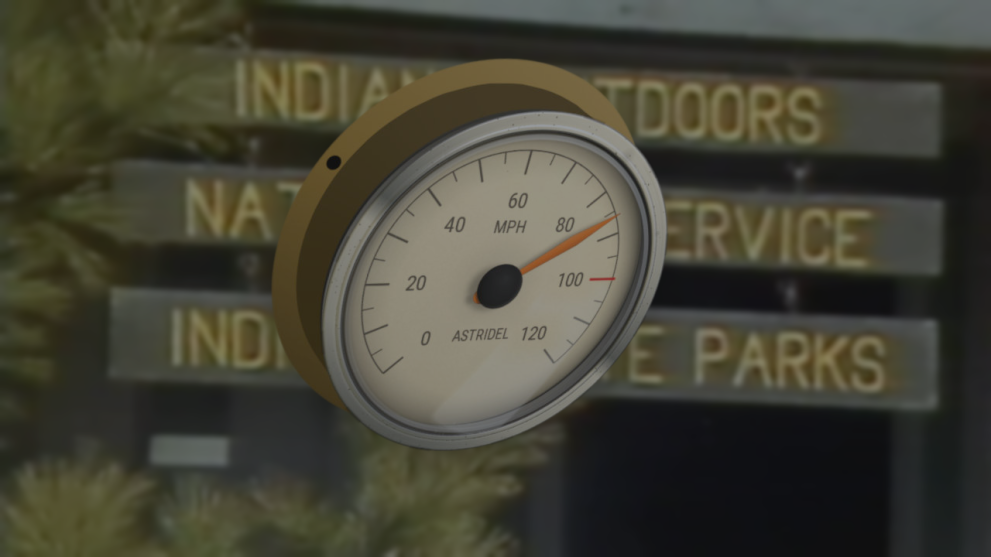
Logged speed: 85 mph
